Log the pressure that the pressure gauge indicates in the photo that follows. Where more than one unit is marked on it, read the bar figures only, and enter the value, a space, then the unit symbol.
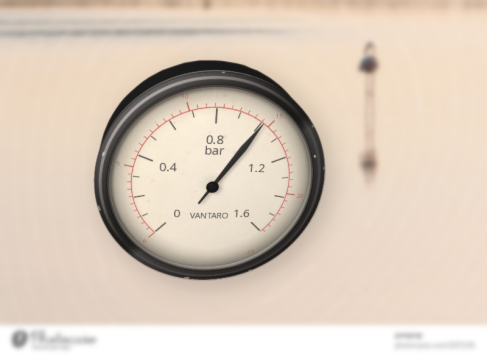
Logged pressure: 1 bar
